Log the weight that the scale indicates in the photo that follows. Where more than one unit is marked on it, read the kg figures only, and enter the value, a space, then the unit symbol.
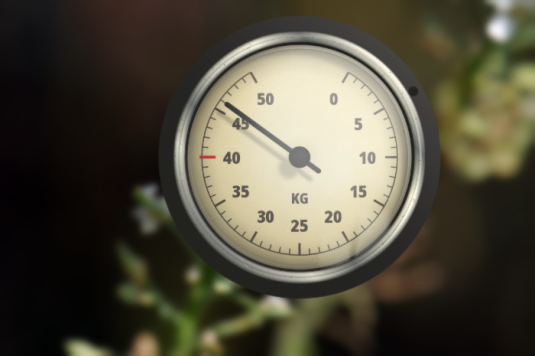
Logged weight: 46 kg
